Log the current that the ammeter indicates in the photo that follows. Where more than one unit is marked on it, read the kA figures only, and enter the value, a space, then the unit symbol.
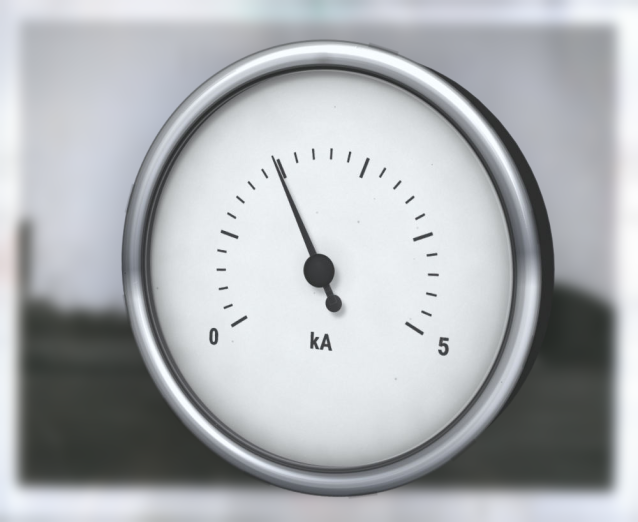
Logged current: 2 kA
